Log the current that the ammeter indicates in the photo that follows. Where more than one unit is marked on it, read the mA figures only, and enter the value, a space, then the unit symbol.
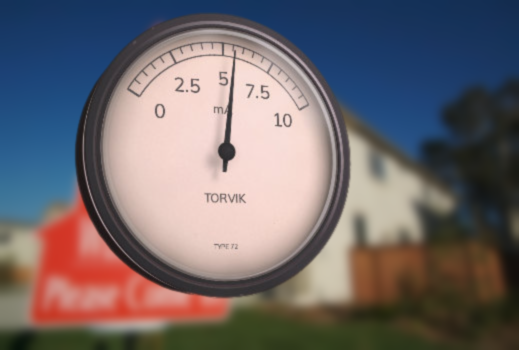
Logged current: 5.5 mA
